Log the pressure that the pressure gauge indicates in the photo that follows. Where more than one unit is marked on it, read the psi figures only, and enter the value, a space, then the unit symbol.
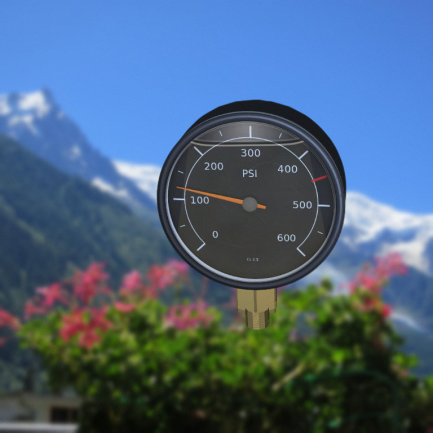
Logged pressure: 125 psi
